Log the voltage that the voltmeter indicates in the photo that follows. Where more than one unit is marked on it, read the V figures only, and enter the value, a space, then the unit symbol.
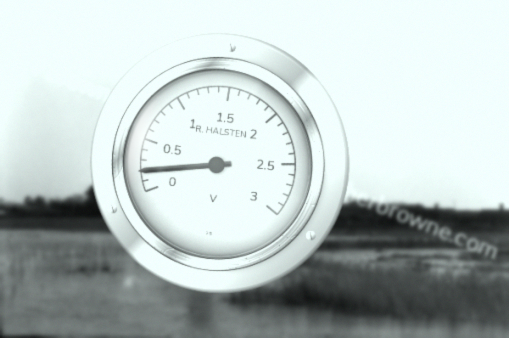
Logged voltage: 0.2 V
